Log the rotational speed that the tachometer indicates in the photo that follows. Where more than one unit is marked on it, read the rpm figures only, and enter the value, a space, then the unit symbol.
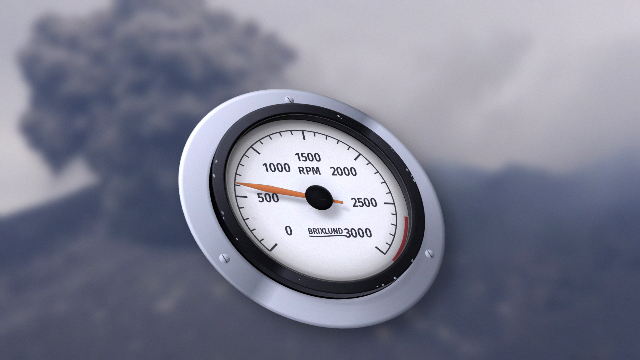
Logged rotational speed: 600 rpm
